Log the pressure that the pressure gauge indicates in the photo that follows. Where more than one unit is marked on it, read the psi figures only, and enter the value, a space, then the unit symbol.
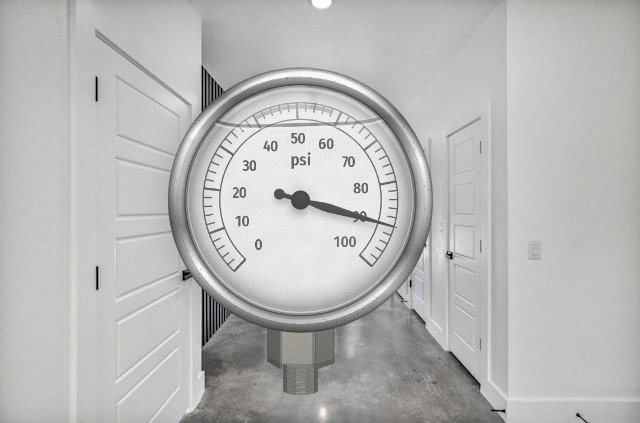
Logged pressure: 90 psi
